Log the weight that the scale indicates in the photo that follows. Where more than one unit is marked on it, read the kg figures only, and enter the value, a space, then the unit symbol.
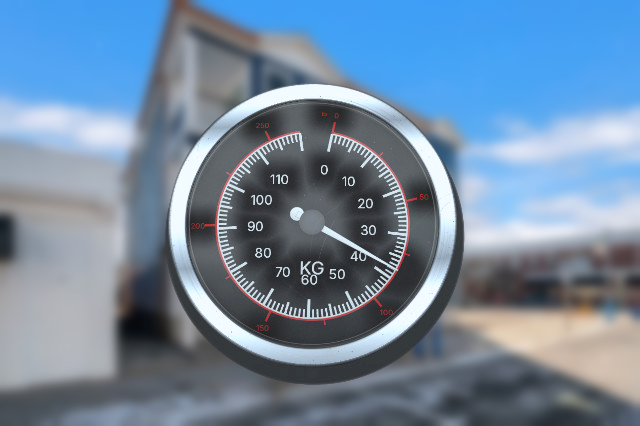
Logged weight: 38 kg
